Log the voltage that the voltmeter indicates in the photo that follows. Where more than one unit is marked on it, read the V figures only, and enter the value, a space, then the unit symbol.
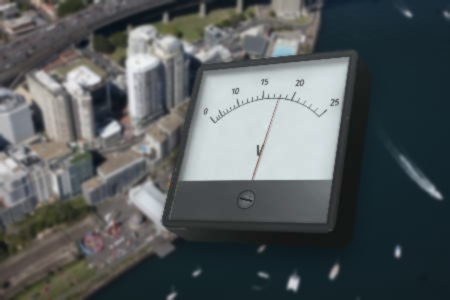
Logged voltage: 18 V
